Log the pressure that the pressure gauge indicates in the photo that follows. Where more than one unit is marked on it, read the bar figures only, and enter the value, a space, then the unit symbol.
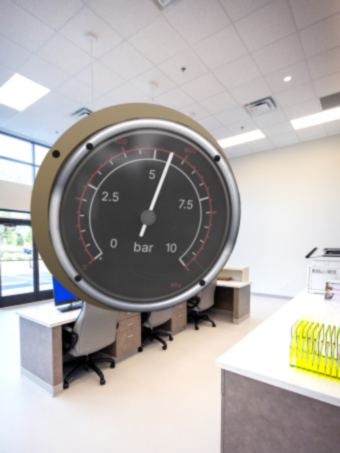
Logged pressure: 5.5 bar
